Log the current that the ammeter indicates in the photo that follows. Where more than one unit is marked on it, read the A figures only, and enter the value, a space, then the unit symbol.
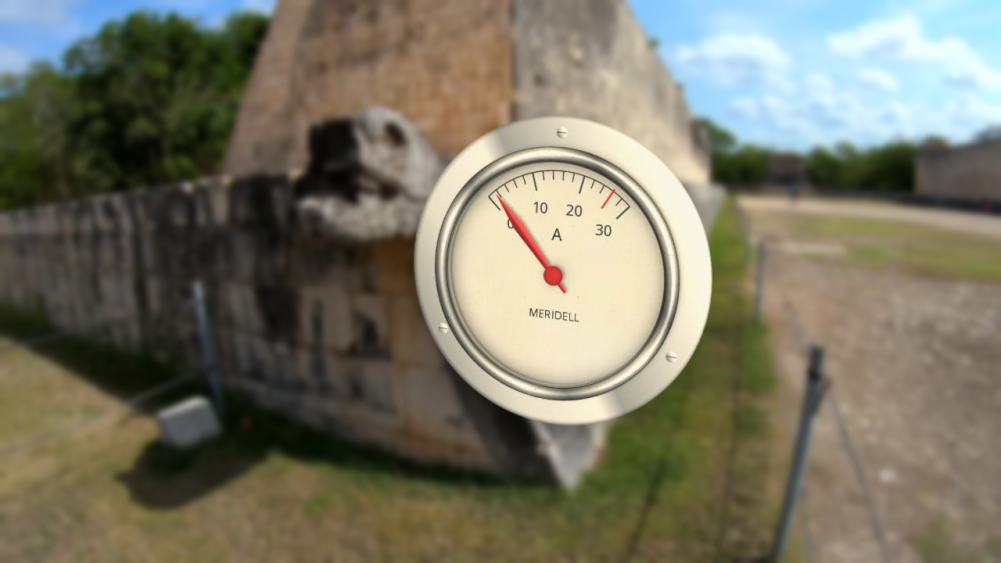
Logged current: 2 A
